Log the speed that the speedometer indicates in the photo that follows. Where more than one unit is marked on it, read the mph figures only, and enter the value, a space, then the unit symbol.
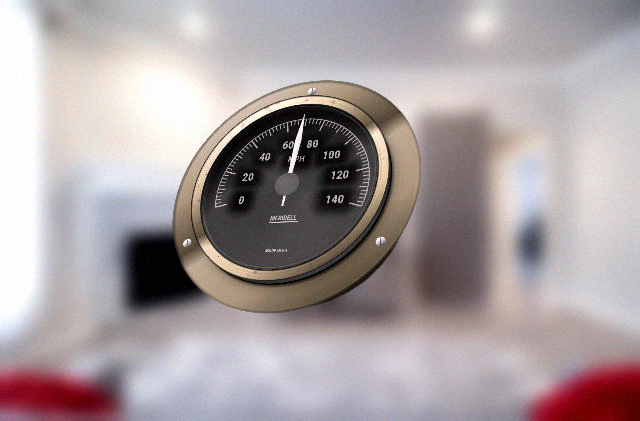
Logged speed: 70 mph
